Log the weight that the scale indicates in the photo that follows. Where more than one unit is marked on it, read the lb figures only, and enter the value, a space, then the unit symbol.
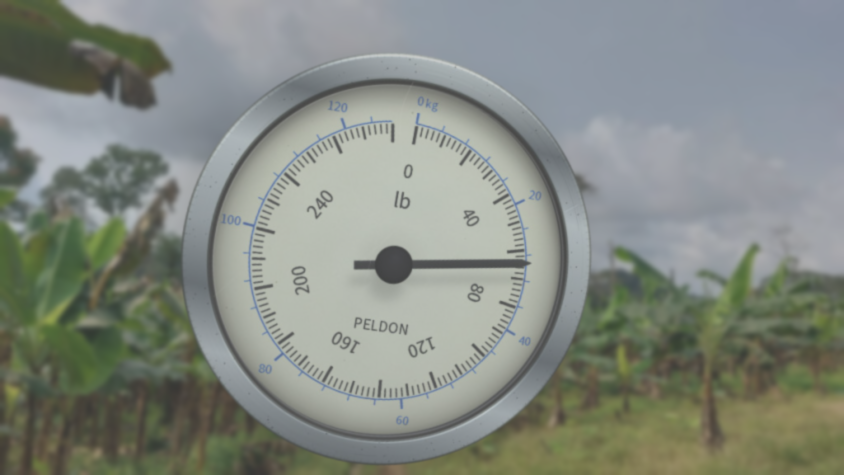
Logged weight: 64 lb
